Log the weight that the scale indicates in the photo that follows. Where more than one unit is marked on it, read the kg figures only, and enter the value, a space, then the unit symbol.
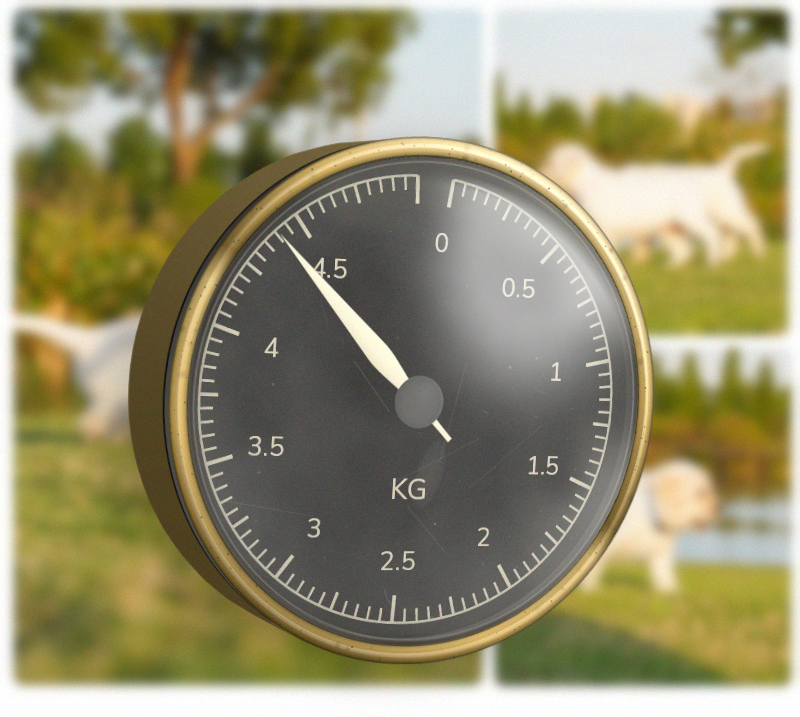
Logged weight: 4.4 kg
